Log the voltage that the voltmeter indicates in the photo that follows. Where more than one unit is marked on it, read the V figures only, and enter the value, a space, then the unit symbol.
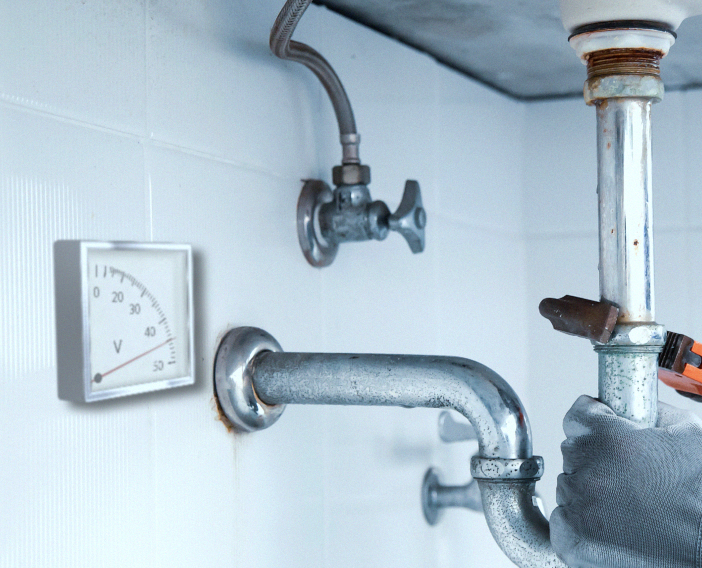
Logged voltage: 45 V
